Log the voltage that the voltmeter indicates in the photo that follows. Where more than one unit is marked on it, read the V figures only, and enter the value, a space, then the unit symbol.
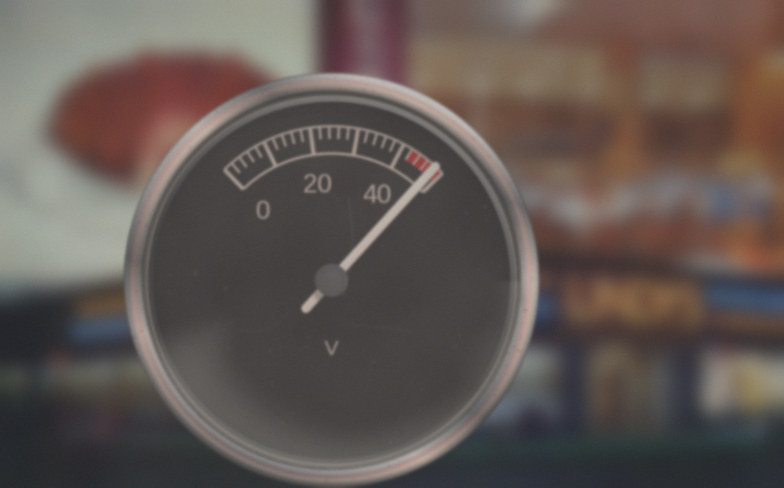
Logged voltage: 48 V
